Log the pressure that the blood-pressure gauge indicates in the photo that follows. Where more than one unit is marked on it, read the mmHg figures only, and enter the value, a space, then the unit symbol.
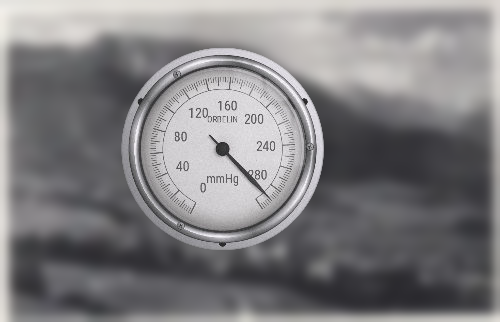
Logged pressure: 290 mmHg
